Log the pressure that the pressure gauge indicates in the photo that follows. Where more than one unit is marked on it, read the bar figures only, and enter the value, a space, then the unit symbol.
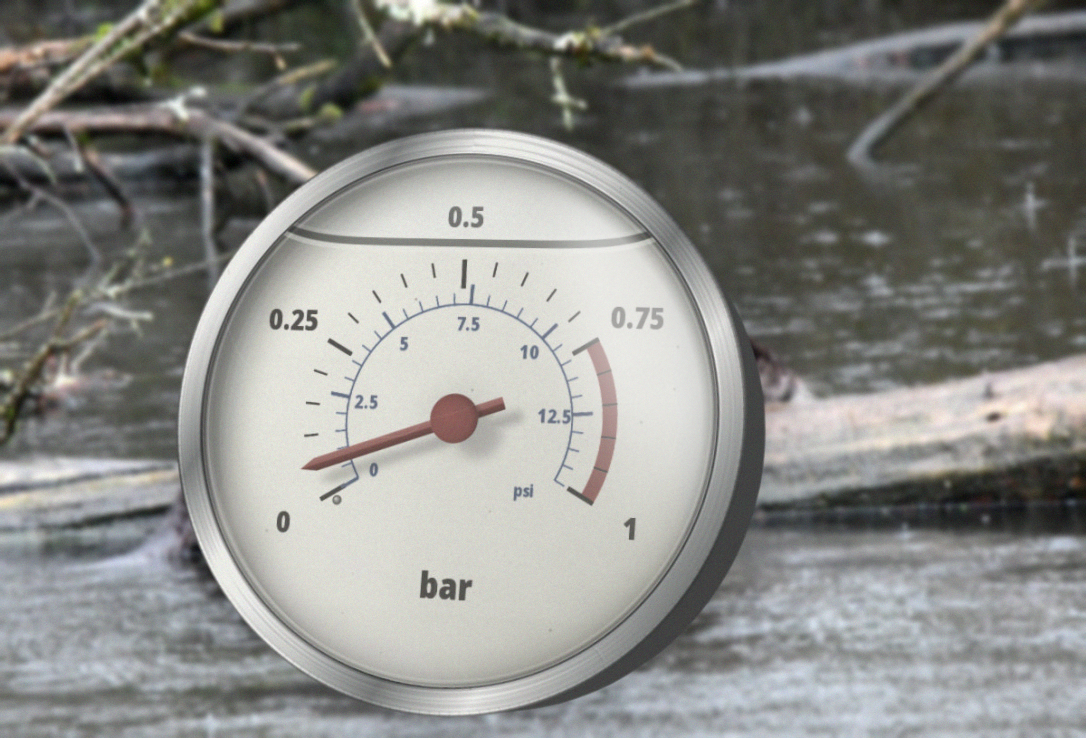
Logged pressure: 0.05 bar
